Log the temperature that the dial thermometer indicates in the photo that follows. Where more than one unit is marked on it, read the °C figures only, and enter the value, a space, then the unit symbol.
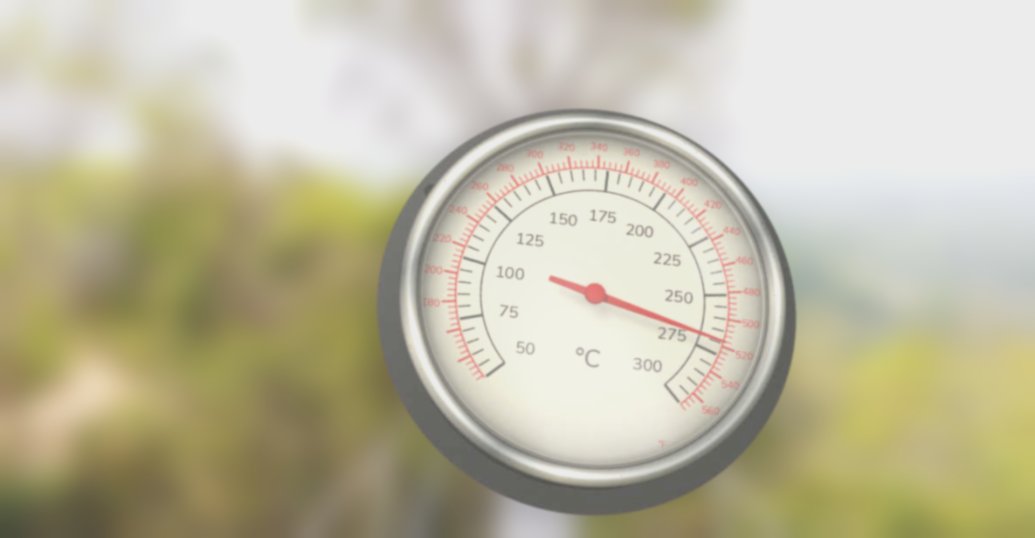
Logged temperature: 270 °C
